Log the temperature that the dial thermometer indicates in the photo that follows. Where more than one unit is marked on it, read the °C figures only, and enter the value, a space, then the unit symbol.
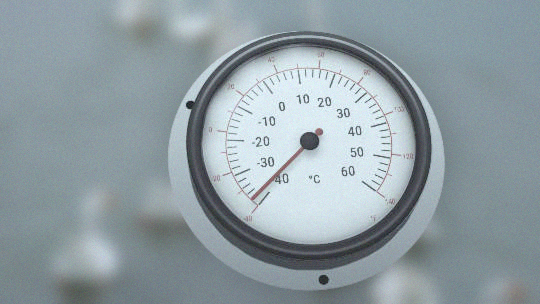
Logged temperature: -38 °C
